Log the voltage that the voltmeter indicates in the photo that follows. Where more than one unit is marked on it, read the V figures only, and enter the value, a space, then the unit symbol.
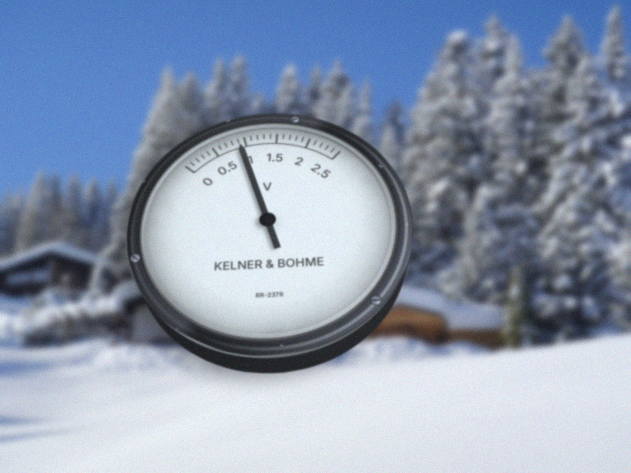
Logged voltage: 0.9 V
